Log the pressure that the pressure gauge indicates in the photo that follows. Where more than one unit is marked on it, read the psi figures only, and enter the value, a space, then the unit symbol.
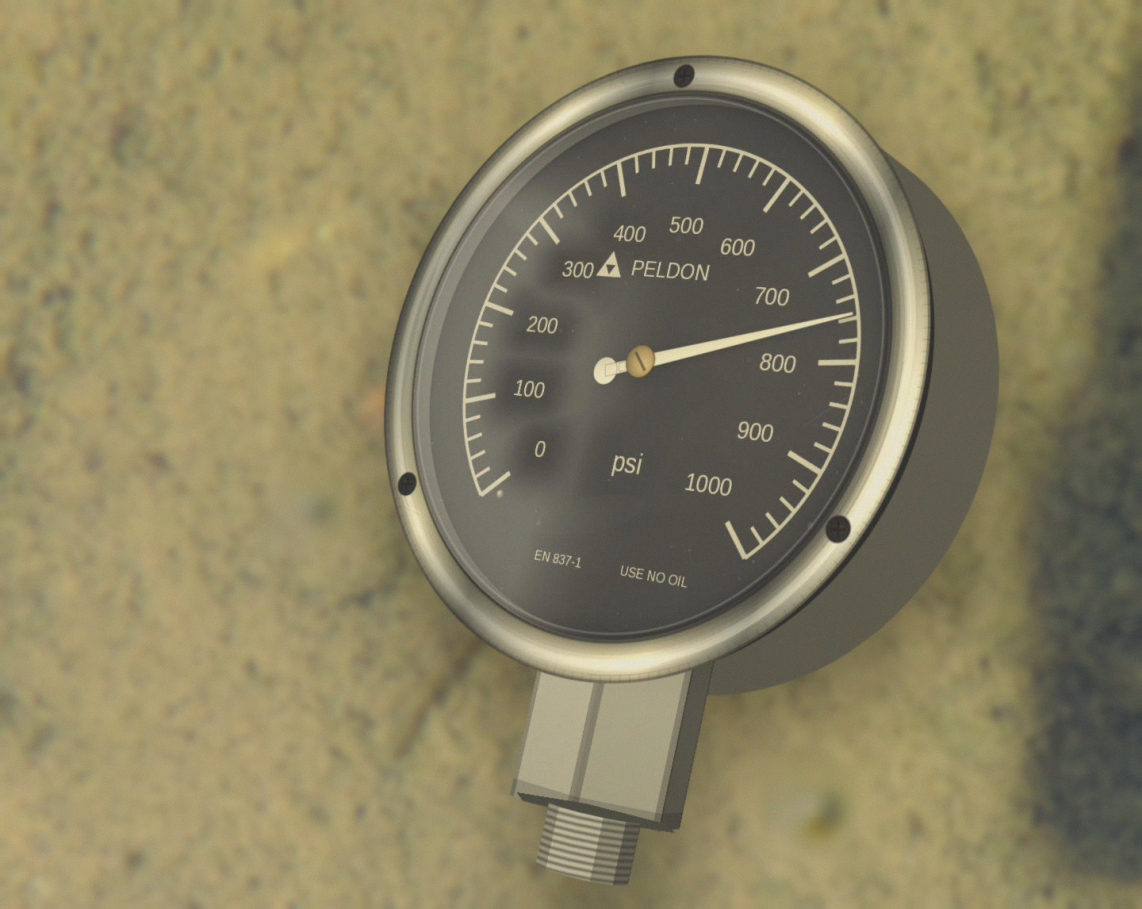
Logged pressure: 760 psi
